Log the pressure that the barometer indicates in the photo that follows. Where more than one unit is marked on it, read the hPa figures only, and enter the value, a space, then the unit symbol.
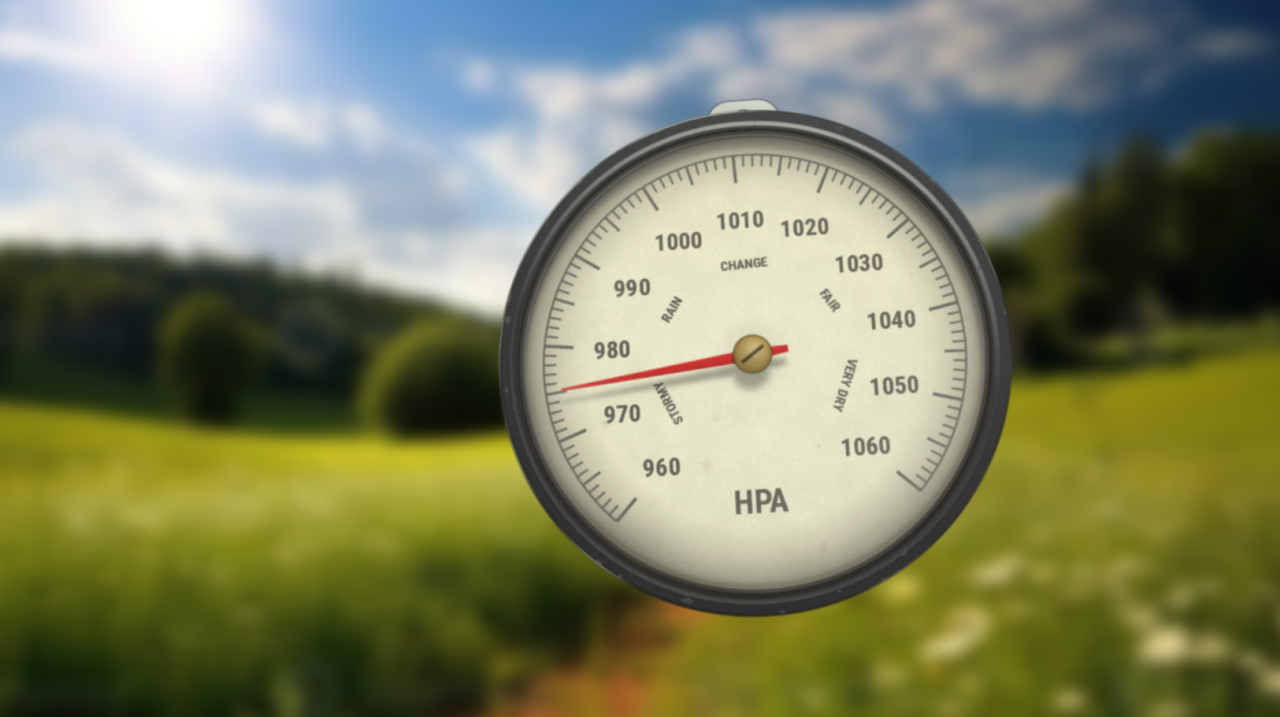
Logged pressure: 975 hPa
